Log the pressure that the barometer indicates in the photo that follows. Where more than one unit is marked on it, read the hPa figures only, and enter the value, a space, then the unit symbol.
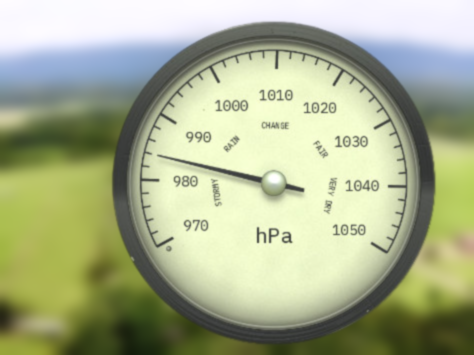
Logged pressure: 984 hPa
